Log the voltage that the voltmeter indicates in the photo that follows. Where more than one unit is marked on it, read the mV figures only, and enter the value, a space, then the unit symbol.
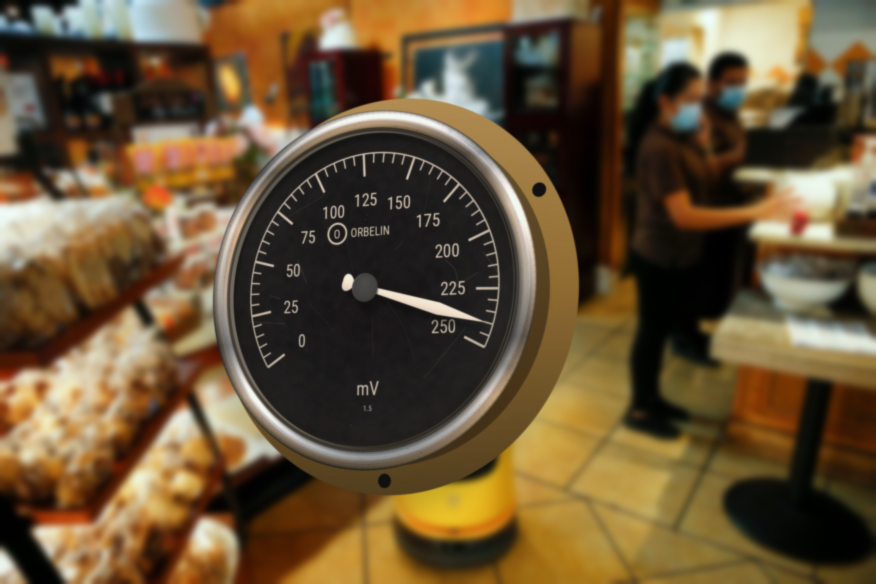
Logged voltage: 240 mV
